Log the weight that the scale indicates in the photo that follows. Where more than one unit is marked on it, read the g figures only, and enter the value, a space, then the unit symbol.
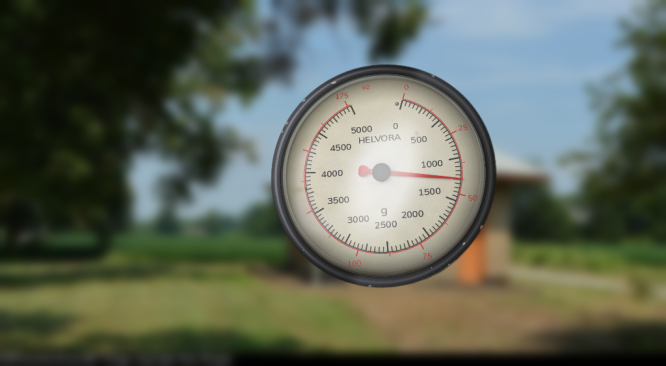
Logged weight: 1250 g
